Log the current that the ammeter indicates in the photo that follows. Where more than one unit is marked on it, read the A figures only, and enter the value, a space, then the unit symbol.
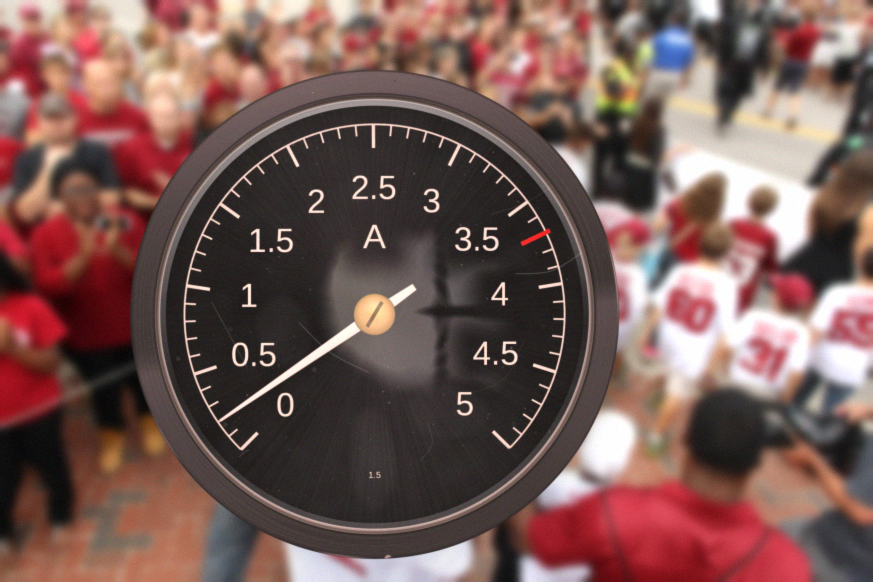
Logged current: 0.2 A
